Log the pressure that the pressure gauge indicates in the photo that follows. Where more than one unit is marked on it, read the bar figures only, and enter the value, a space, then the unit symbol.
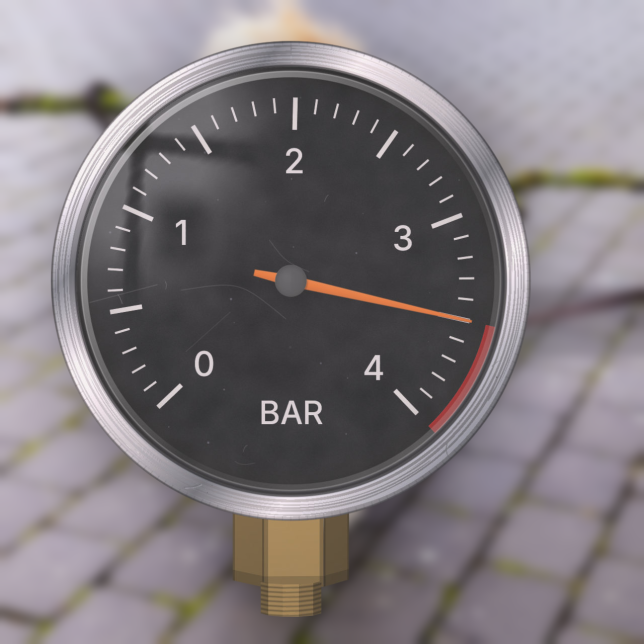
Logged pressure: 3.5 bar
